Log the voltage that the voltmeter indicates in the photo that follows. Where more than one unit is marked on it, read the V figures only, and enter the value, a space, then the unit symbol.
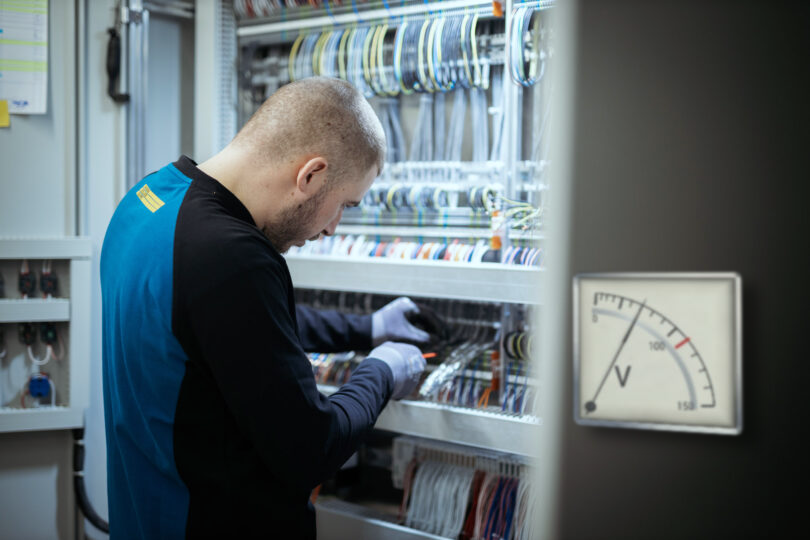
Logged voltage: 70 V
